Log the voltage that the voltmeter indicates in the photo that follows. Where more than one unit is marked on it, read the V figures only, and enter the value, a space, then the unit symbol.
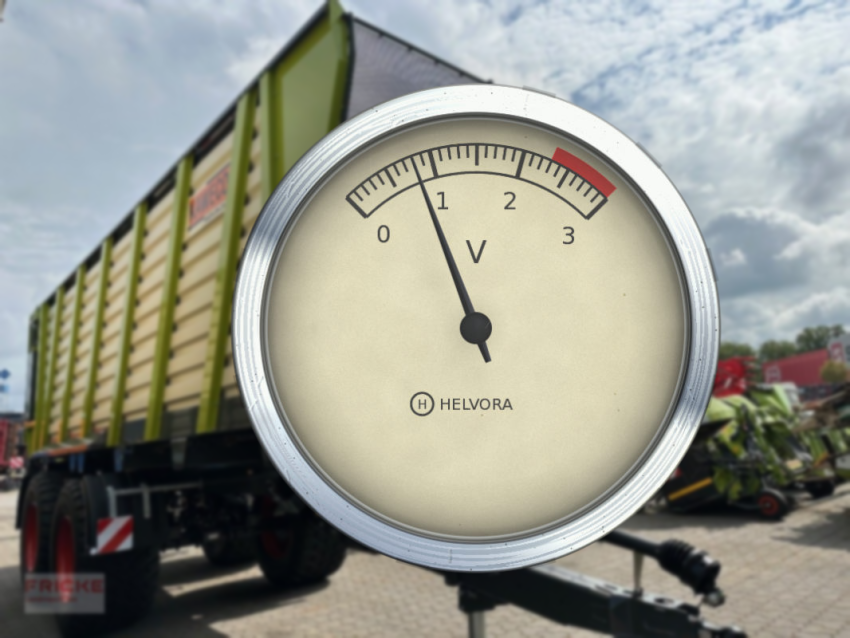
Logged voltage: 0.8 V
